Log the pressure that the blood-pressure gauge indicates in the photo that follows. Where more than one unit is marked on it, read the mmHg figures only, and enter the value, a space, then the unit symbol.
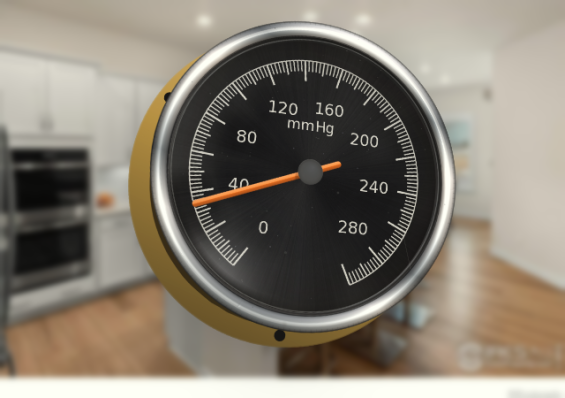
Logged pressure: 34 mmHg
